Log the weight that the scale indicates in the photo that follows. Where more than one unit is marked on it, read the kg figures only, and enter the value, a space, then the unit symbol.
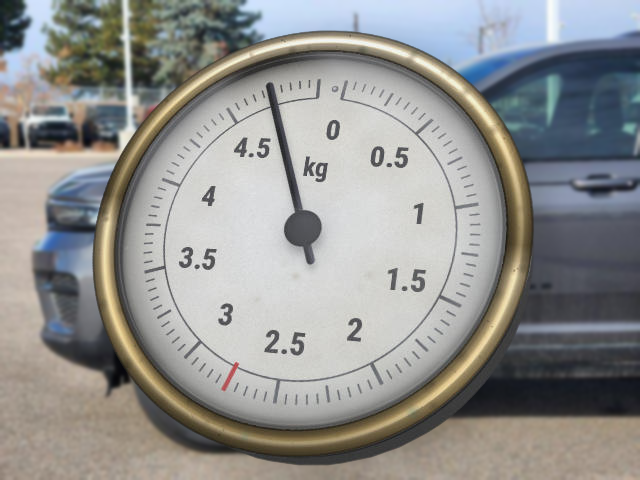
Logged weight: 4.75 kg
